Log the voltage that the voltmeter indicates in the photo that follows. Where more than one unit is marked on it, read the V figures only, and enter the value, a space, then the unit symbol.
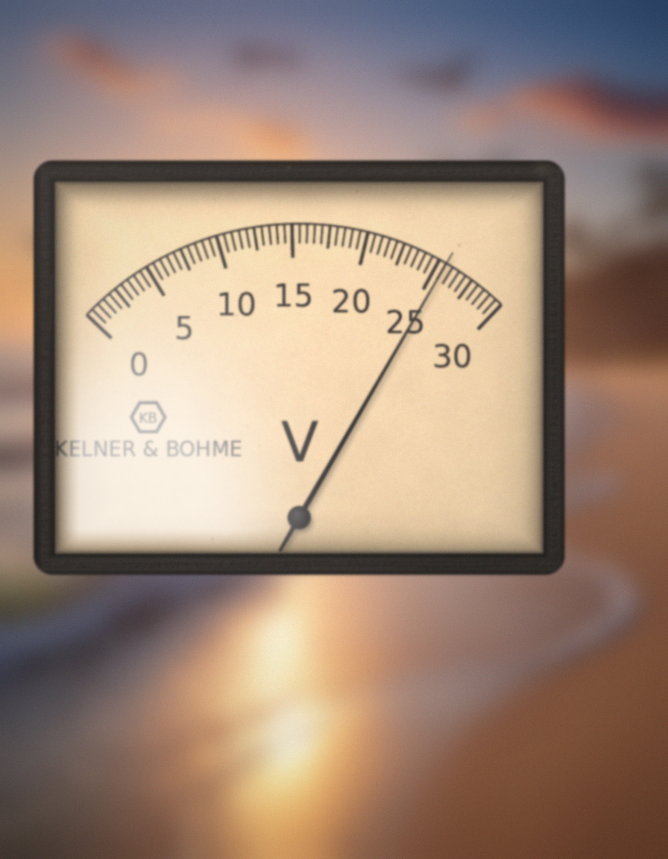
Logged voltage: 25.5 V
